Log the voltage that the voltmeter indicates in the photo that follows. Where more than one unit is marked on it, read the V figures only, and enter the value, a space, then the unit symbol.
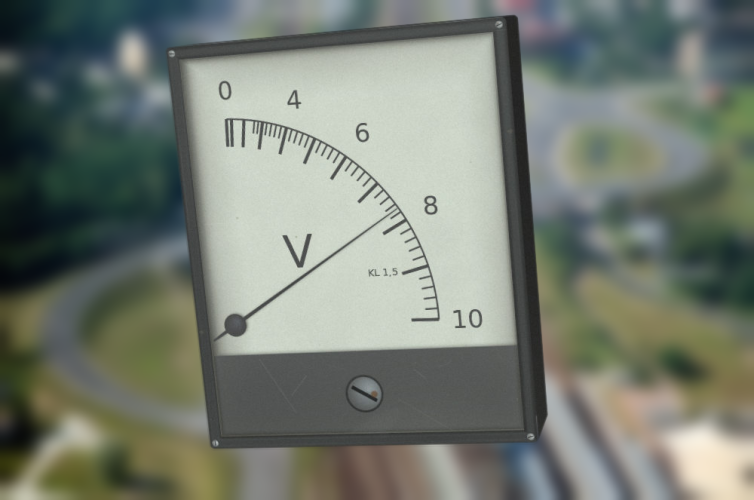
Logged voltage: 7.7 V
